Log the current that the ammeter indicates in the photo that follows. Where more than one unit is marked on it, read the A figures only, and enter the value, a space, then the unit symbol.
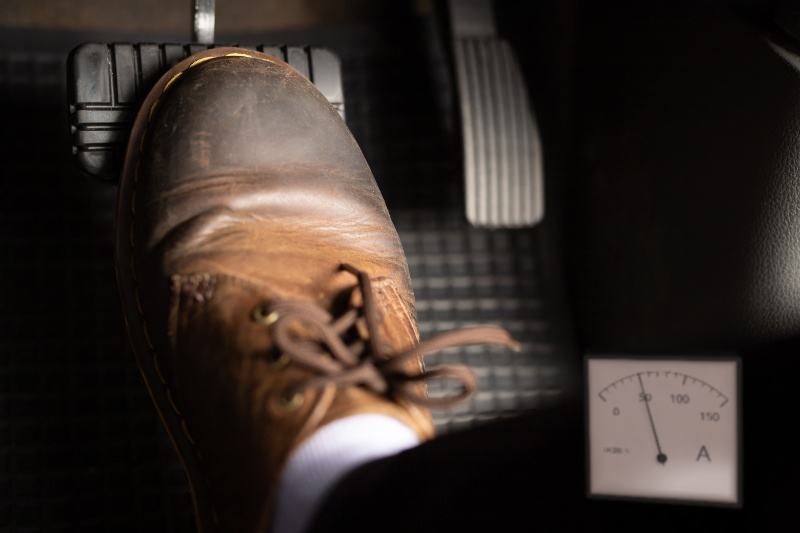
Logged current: 50 A
